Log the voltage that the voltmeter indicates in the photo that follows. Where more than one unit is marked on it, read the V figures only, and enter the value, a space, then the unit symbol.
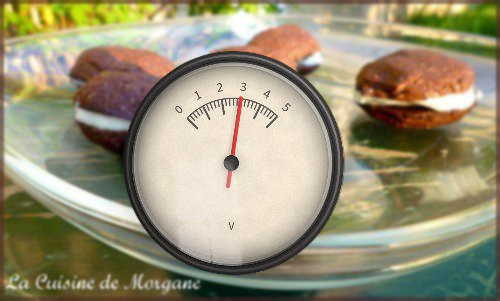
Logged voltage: 3 V
